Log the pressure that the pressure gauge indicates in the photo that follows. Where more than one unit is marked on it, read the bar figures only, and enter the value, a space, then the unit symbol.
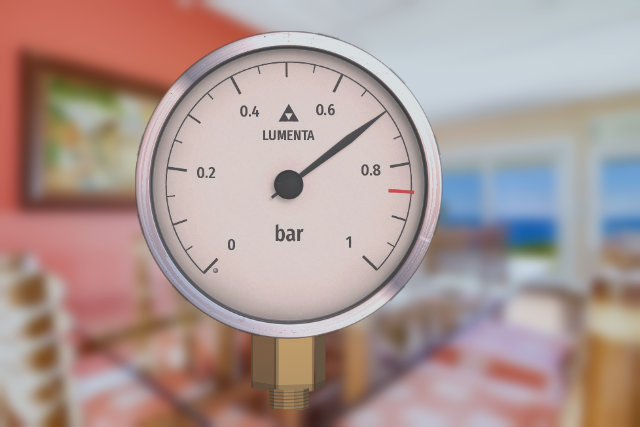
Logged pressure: 0.7 bar
